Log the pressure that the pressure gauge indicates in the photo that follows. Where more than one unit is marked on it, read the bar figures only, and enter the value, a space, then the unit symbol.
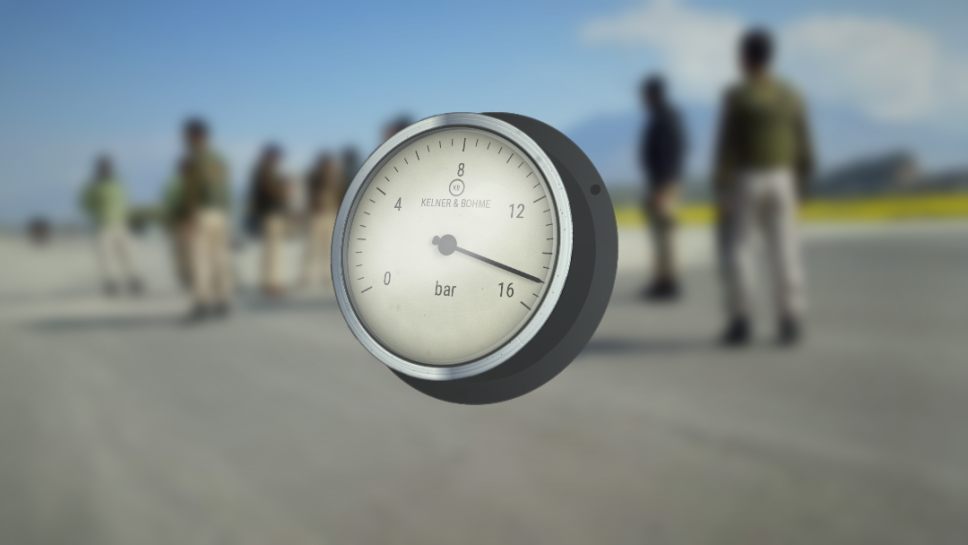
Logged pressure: 15 bar
